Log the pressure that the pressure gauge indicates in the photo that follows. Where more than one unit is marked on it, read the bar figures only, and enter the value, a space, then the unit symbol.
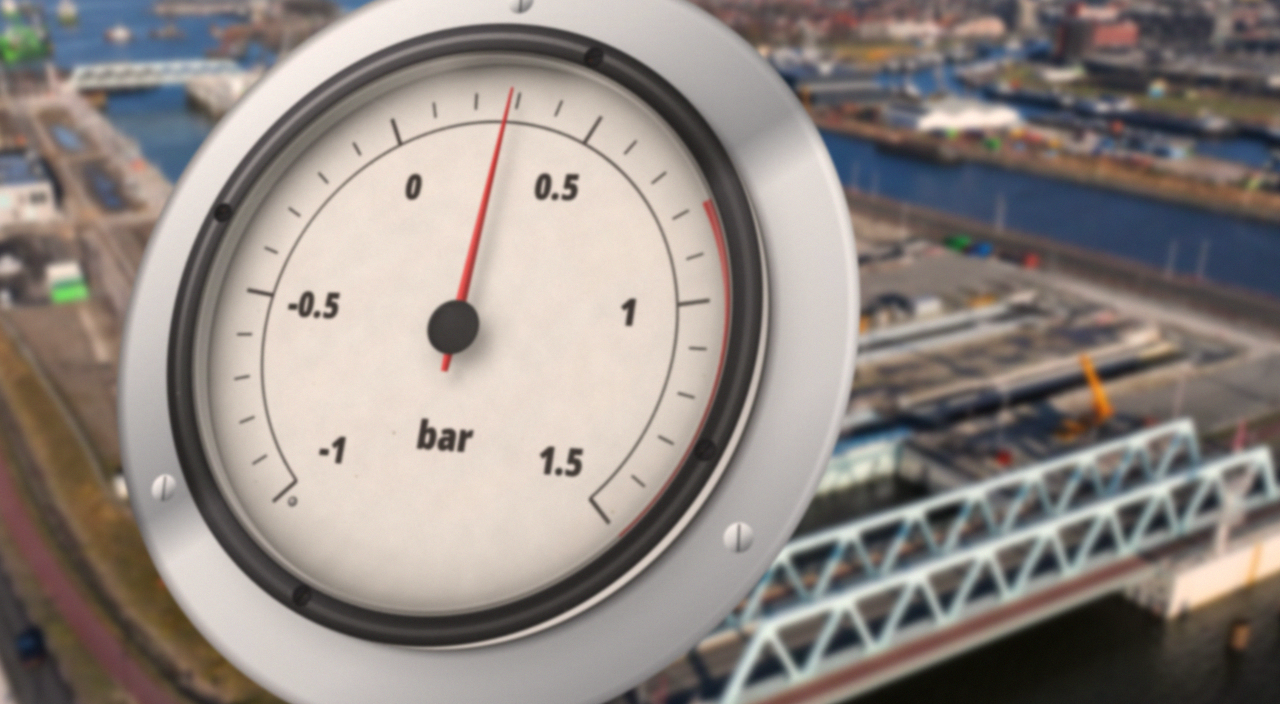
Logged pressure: 0.3 bar
